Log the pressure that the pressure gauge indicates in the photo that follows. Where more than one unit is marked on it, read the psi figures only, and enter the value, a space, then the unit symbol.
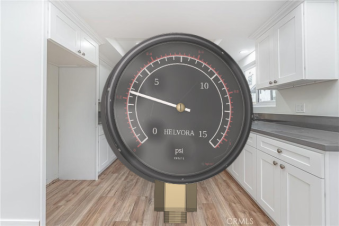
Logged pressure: 3.25 psi
